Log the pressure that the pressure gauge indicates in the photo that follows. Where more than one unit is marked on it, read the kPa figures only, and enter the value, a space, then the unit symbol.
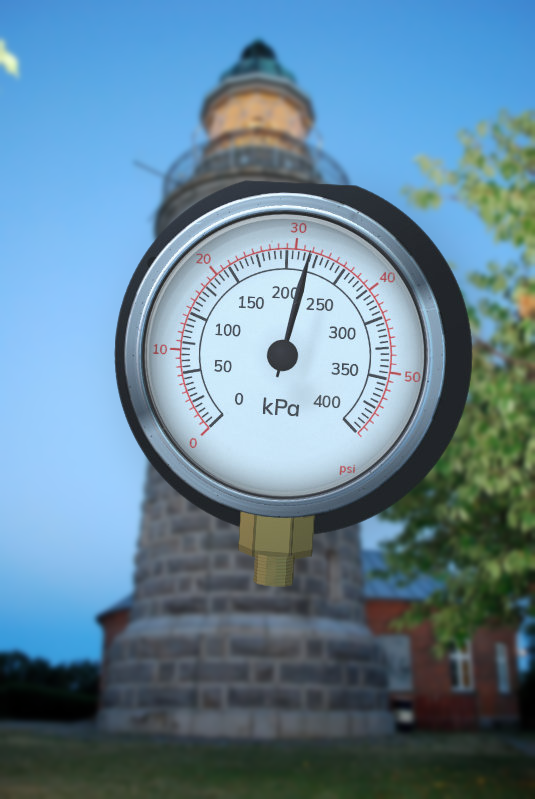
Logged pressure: 220 kPa
